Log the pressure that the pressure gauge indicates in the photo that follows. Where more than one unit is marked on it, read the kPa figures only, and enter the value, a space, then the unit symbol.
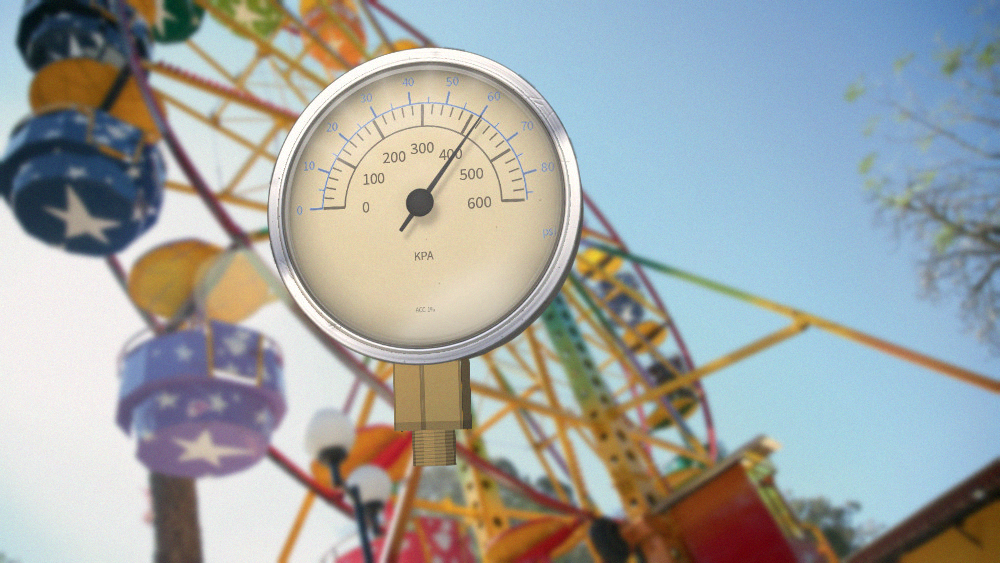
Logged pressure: 420 kPa
